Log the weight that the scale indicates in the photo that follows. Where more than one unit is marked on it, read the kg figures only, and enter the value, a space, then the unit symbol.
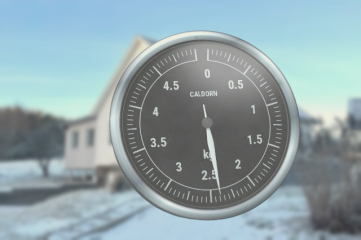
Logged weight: 2.4 kg
